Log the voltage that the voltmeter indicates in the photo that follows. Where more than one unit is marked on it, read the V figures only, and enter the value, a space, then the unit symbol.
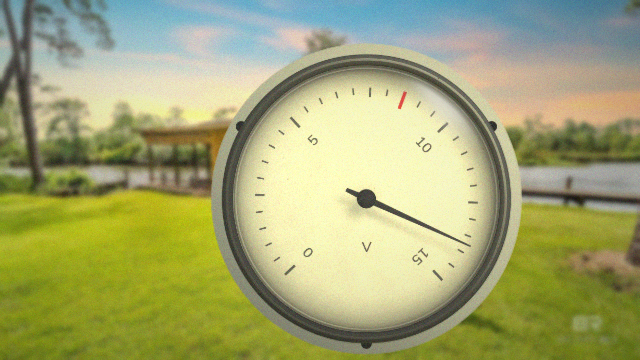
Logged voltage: 13.75 V
